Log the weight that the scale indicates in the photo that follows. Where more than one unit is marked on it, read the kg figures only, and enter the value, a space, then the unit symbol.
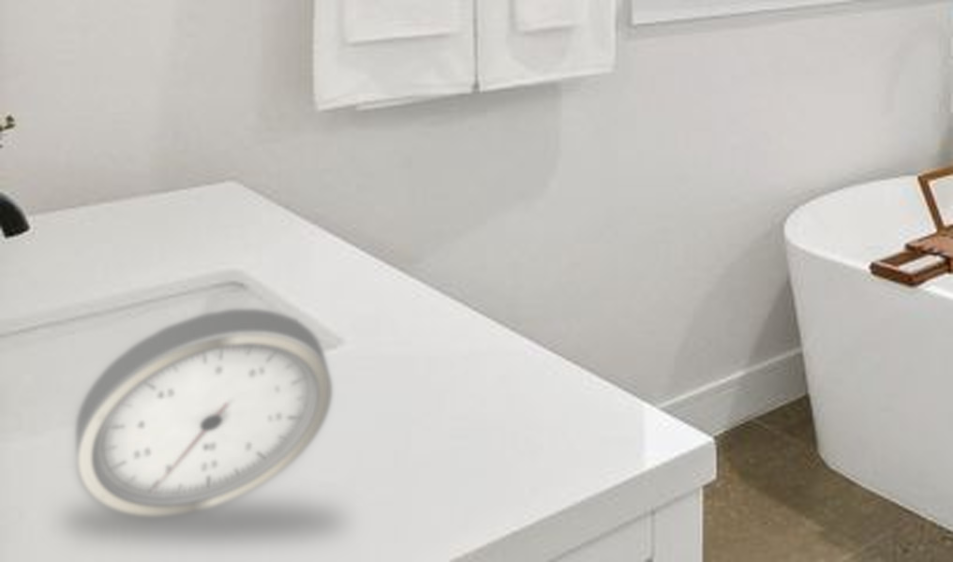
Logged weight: 3 kg
